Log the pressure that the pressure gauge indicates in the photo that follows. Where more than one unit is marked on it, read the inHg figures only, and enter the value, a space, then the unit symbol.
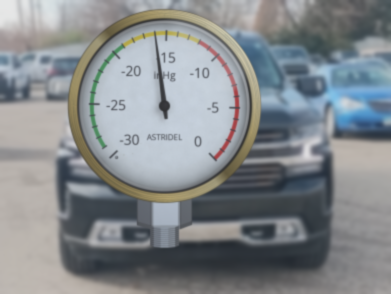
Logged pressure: -16 inHg
